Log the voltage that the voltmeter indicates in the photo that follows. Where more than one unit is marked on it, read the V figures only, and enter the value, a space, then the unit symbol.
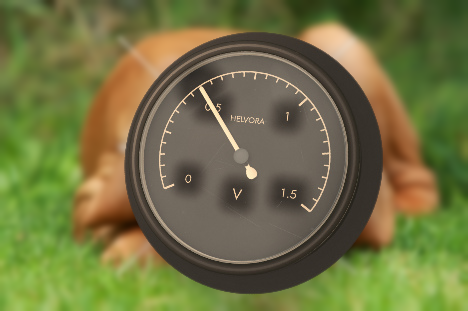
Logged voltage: 0.5 V
